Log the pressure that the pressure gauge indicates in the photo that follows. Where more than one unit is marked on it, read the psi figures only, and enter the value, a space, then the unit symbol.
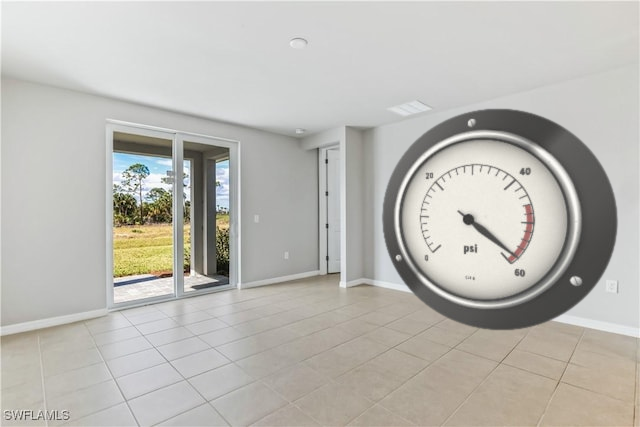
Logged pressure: 58 psi
